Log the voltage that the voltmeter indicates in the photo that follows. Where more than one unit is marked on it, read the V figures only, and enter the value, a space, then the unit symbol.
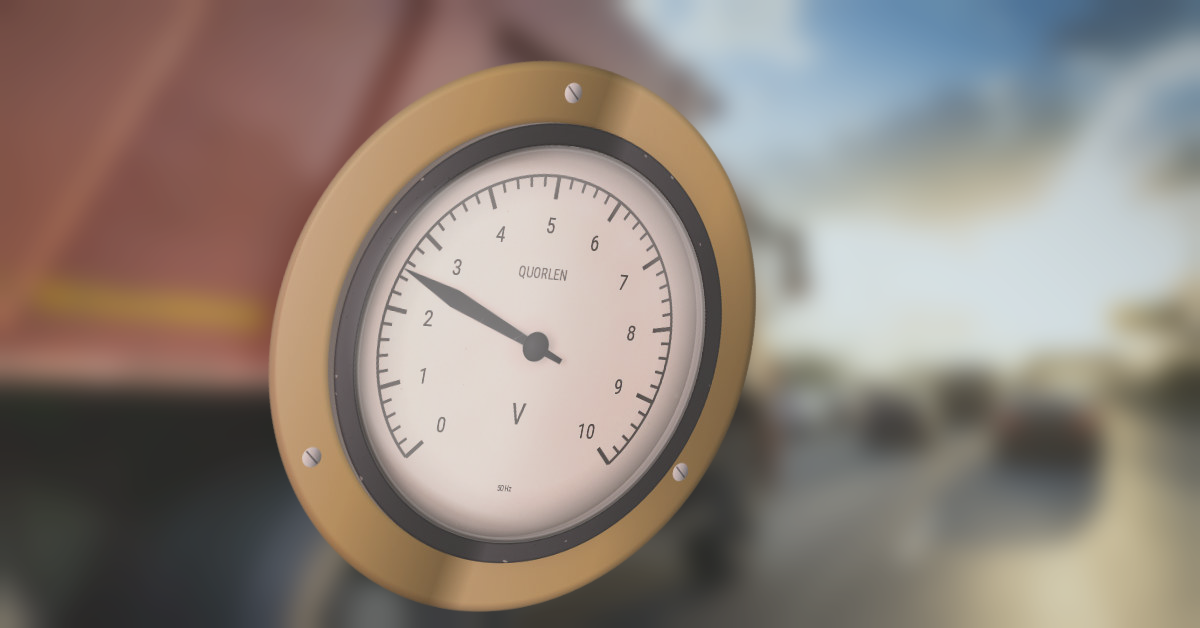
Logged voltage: 2.5 V
